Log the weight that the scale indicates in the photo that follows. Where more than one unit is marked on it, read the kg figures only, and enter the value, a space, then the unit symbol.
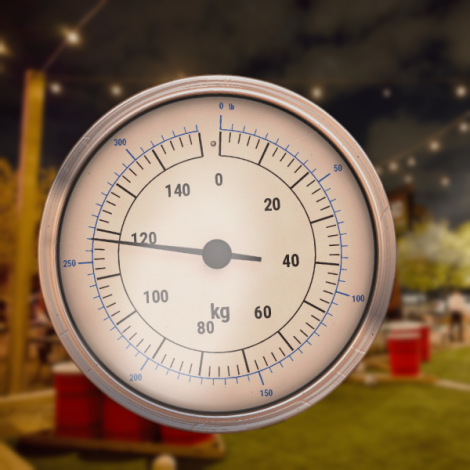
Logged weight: 118 kg
